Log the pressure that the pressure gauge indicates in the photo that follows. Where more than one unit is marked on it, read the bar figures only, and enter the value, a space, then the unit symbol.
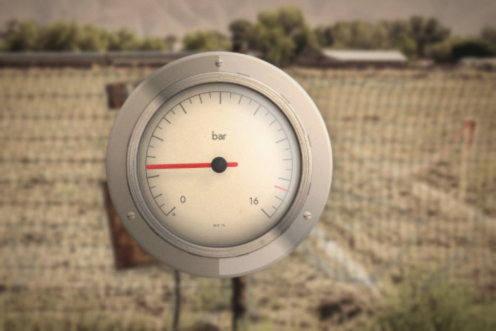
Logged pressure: 2.5 bar
